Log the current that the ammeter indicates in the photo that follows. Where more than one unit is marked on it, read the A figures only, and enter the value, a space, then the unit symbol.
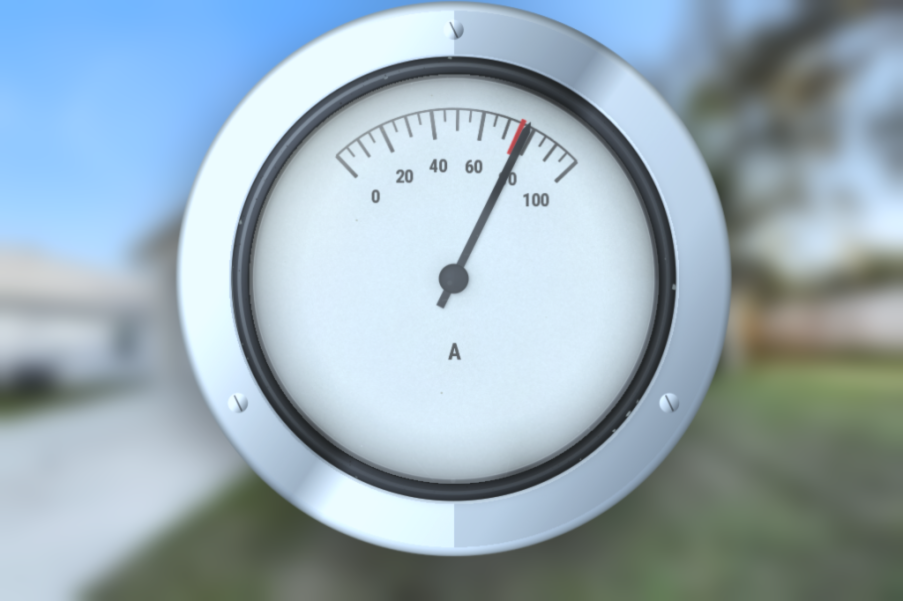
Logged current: 77.5 A
